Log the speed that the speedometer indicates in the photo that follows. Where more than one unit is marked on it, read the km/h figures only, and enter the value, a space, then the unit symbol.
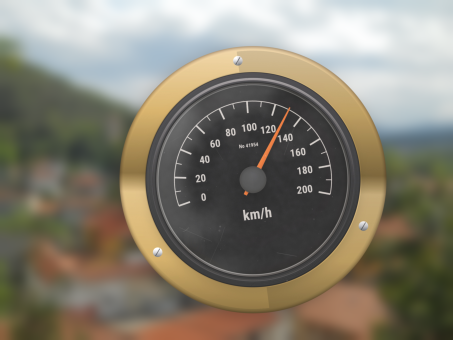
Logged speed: 130 km/h
